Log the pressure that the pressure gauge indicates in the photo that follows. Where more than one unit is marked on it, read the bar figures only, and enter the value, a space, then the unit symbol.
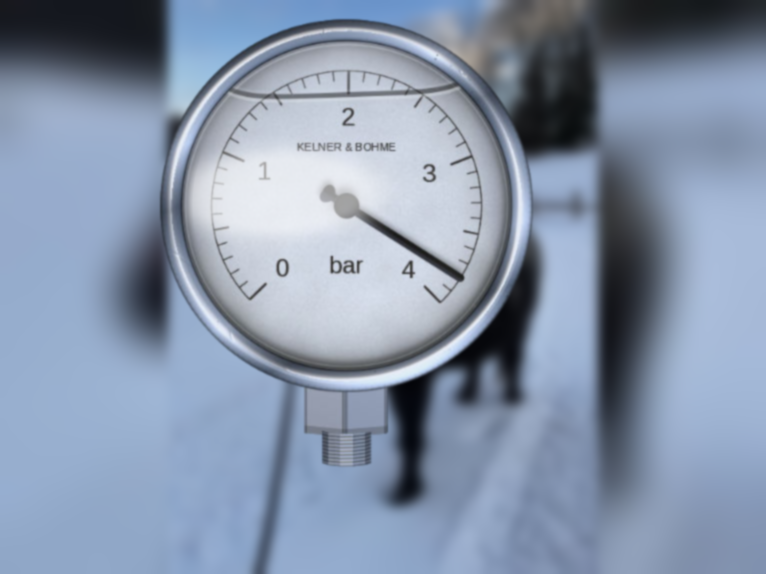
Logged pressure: 3.8 bar
